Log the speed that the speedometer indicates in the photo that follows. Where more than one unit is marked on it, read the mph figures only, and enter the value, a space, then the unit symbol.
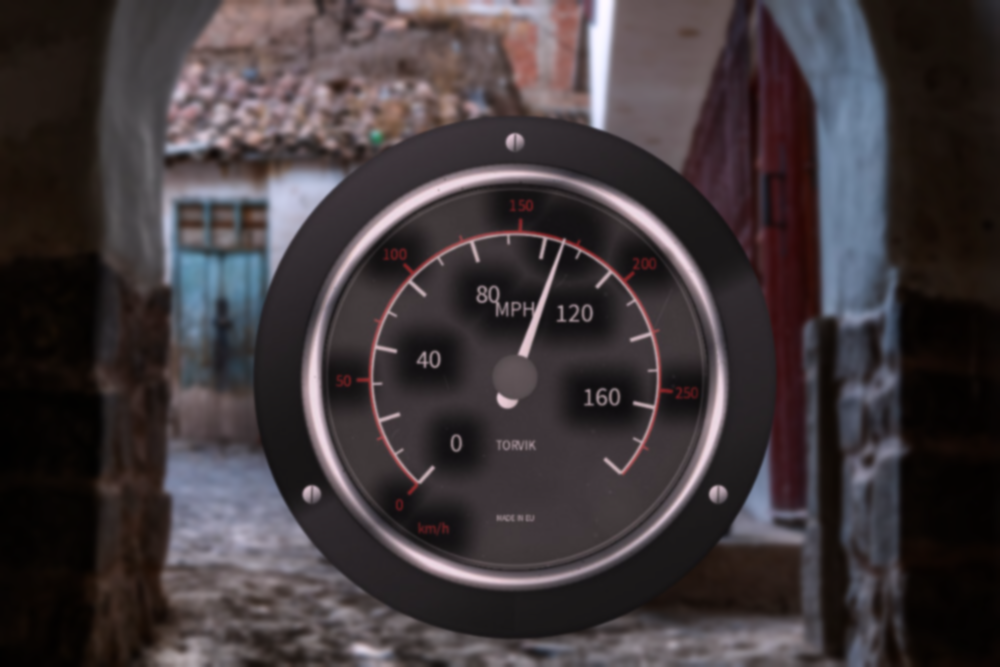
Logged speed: 105 mph
